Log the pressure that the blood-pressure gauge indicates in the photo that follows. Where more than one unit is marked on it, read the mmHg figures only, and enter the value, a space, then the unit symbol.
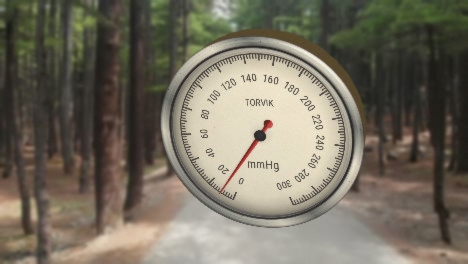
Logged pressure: 10 mmHg
